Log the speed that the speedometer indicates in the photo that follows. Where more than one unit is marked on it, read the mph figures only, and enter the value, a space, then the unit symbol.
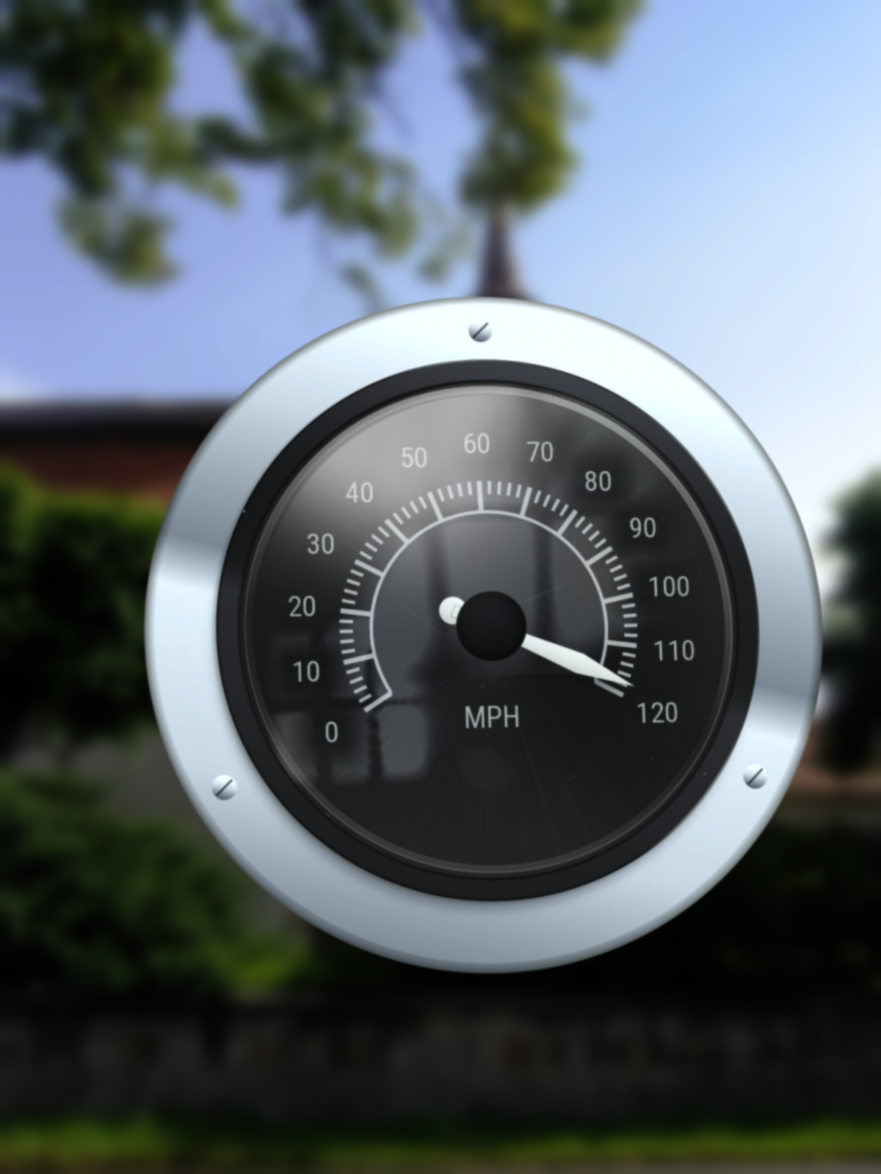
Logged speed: 118 mph
